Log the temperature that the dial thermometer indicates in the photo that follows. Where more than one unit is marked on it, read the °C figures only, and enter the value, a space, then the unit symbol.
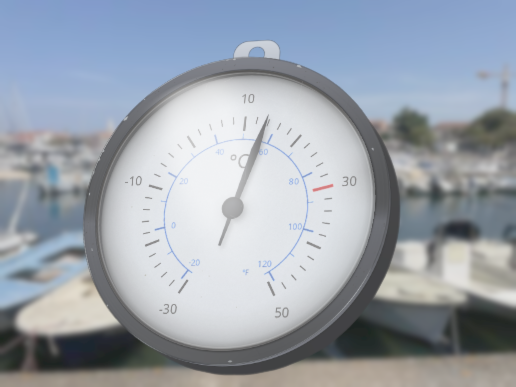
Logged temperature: 14 °C
